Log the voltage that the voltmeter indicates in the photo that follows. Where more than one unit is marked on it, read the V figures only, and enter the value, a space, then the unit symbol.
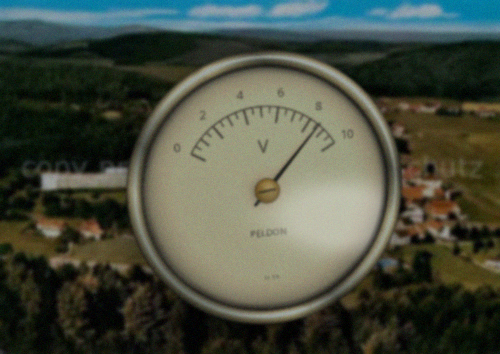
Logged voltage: 8.5 V
